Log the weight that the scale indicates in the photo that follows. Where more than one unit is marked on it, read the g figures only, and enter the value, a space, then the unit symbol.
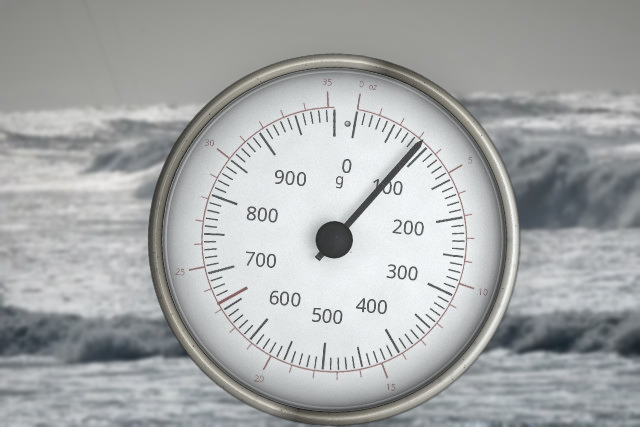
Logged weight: 90 g
